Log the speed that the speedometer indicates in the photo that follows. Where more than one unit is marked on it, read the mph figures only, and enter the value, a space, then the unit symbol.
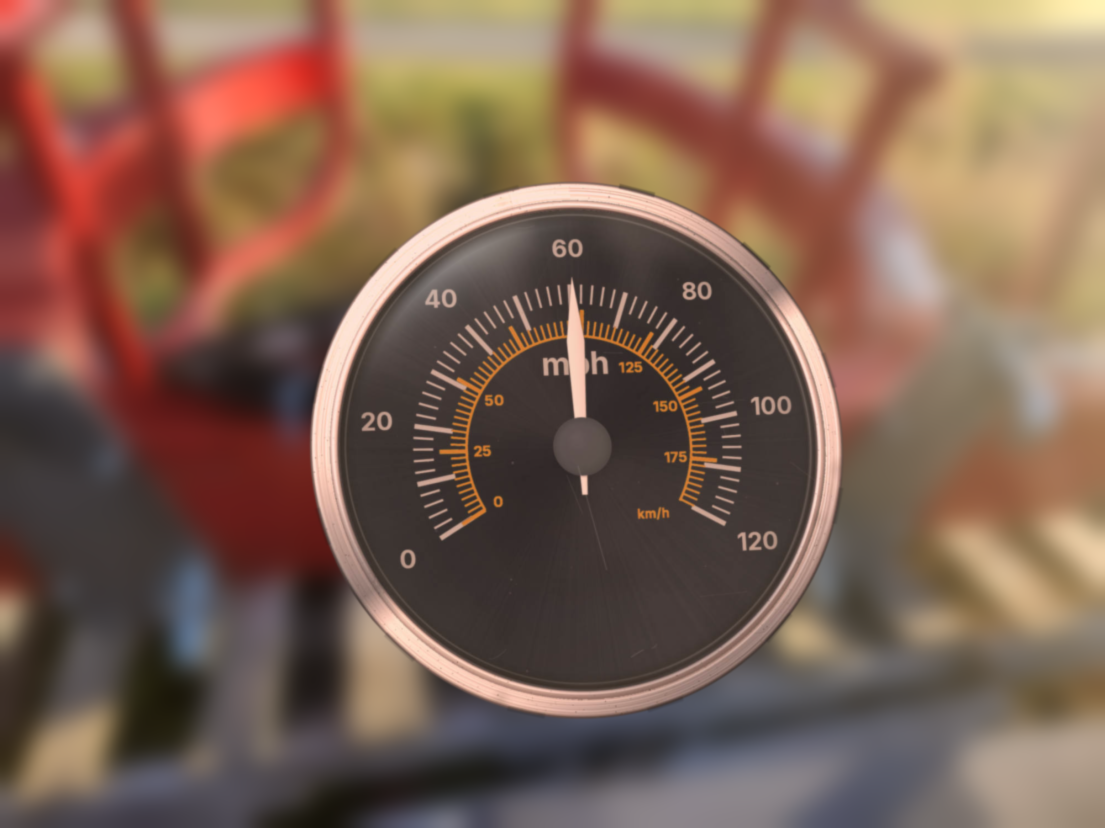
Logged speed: 60 mph
